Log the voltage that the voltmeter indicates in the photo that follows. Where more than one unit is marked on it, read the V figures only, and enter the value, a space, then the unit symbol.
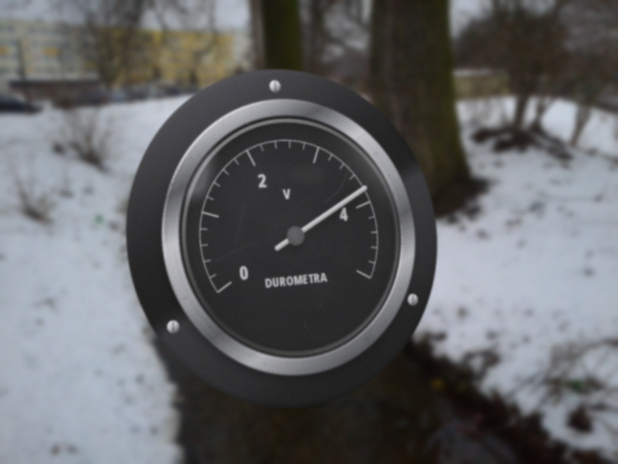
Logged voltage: 3.8 V
